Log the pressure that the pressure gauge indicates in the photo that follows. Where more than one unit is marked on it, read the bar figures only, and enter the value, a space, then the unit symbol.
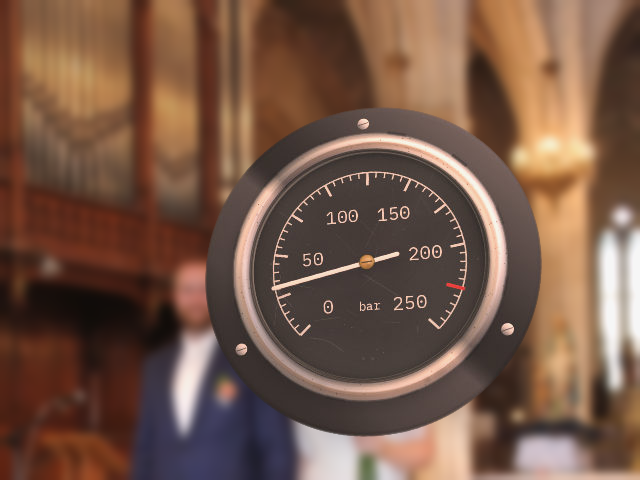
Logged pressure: 30 bar
